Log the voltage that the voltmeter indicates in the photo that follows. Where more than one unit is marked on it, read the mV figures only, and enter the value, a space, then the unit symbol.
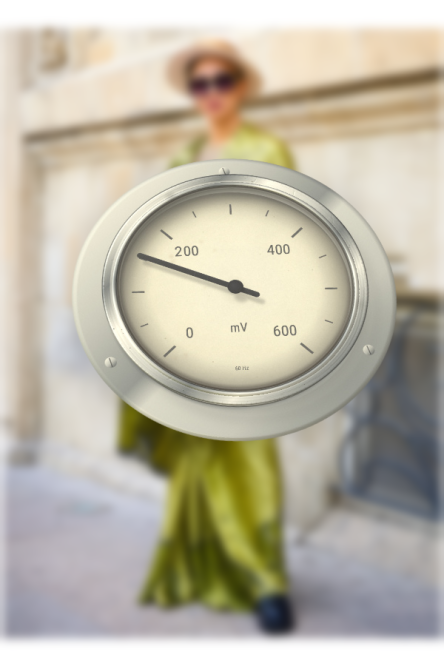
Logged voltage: 150 mV
